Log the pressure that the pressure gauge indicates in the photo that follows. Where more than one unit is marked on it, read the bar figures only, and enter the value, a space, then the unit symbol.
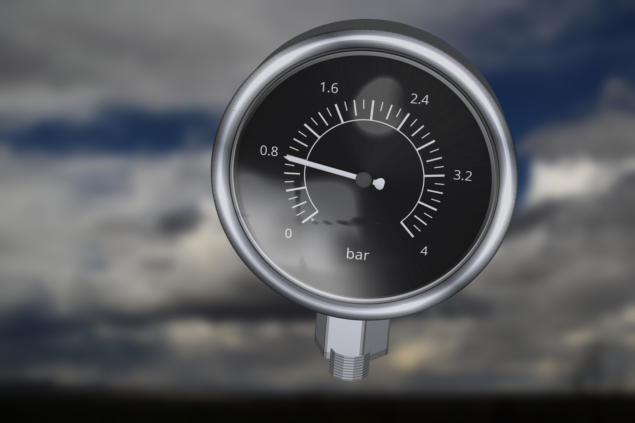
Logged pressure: 0.8 bar
